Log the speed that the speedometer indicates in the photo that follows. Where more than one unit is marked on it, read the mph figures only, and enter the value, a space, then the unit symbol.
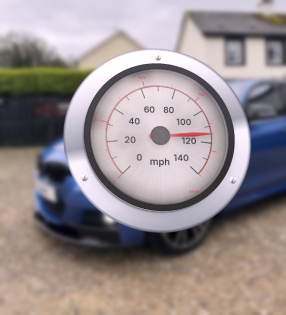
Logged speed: 115 mph
